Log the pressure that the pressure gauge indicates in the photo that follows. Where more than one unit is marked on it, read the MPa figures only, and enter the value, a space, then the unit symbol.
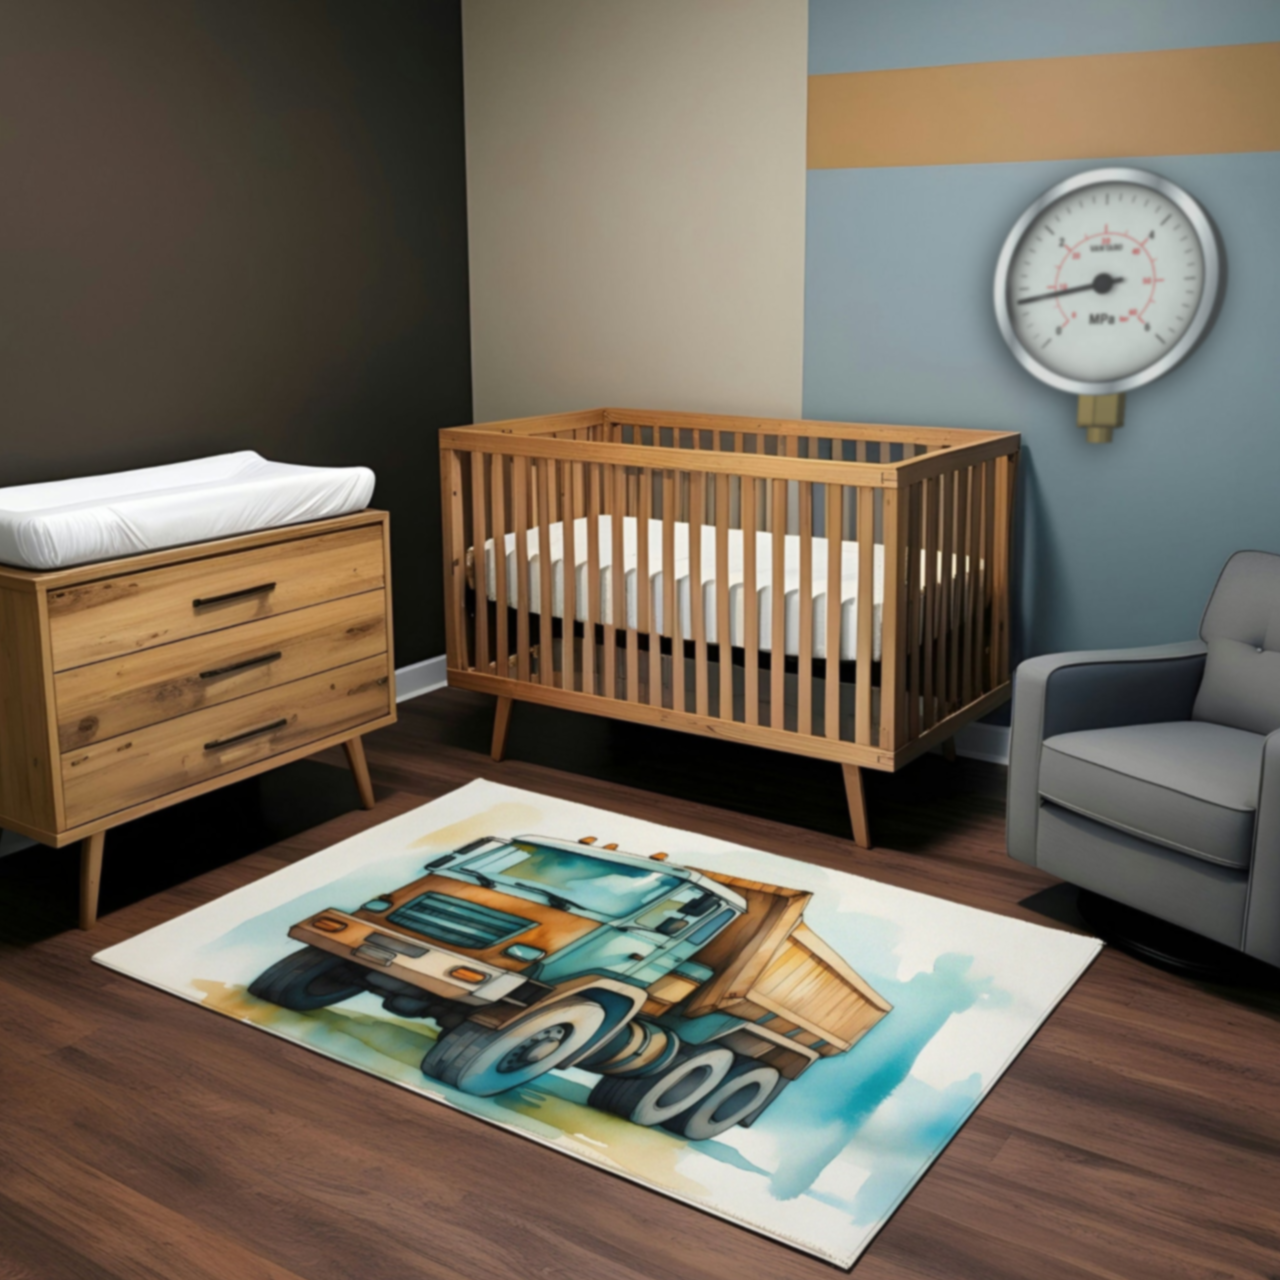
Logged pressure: 0.8 MPa
